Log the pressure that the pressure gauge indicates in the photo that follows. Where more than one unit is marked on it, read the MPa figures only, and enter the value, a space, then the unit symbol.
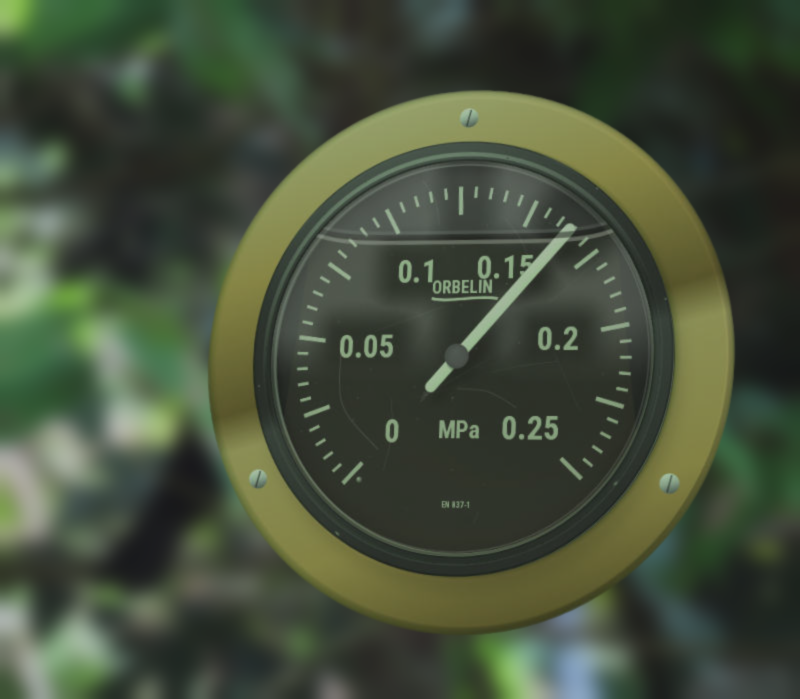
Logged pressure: 0.165 MPa
